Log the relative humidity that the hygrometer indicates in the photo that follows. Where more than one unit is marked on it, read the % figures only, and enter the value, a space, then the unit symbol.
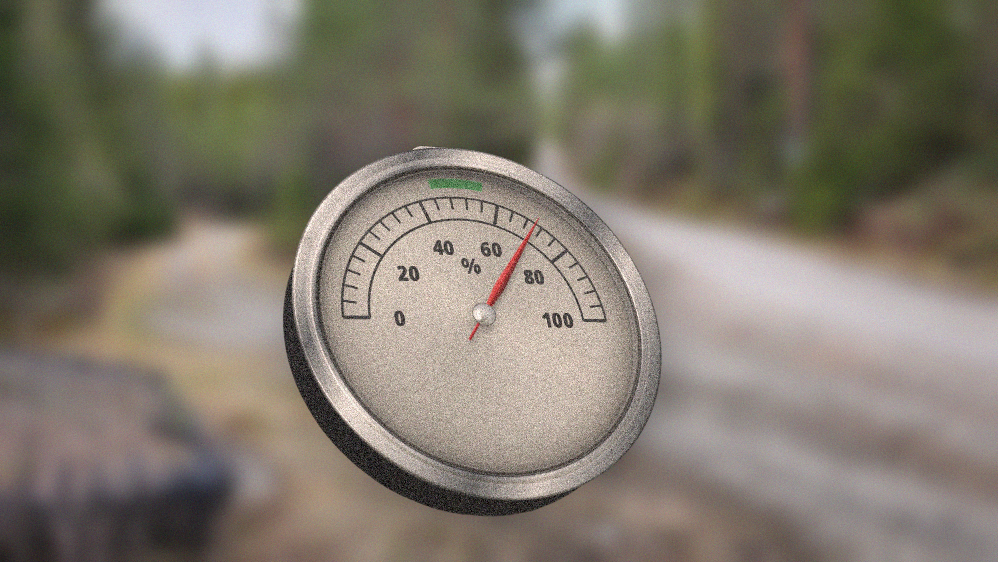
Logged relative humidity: 70 %
